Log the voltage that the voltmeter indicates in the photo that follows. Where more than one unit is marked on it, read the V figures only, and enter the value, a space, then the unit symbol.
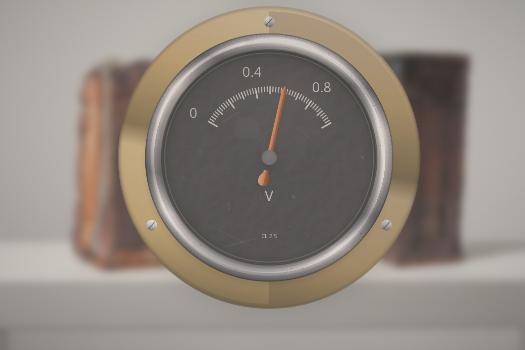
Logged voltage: 0.6 V
